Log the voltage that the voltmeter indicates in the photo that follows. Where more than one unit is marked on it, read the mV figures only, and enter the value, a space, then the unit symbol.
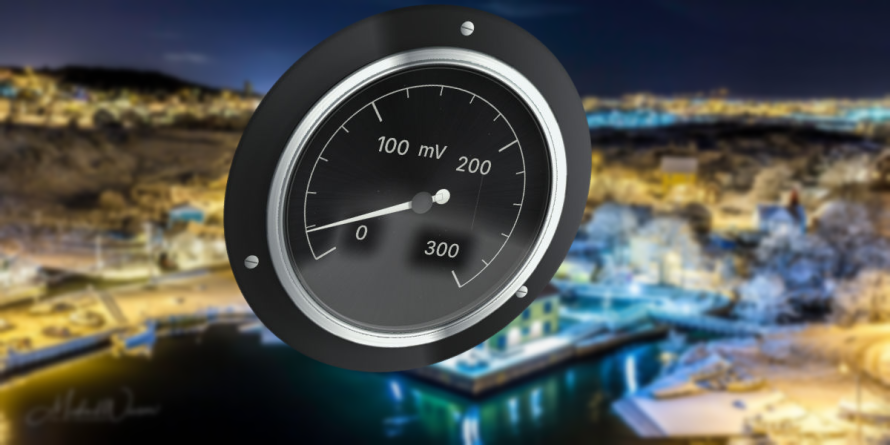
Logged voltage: 20 mV
